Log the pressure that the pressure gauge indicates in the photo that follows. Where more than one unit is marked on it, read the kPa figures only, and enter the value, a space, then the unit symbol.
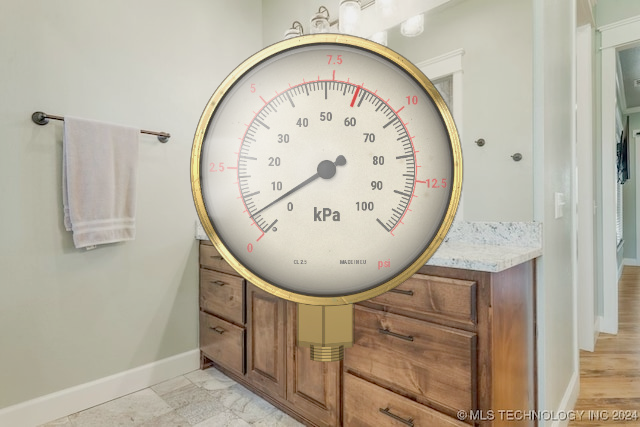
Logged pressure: 5 kPa
